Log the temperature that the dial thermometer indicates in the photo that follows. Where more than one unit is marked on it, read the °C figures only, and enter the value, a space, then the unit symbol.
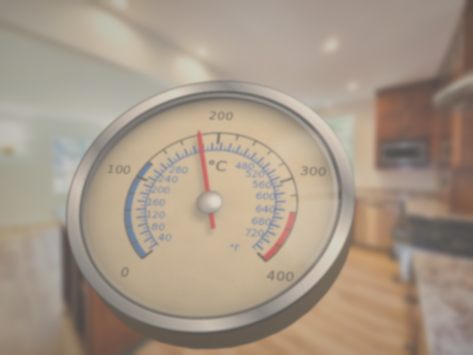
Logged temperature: 180 °C
